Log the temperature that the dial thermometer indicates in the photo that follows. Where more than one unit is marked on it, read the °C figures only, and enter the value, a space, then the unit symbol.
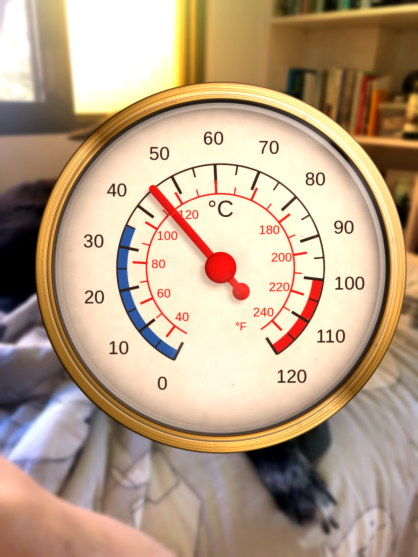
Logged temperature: 45 °C
